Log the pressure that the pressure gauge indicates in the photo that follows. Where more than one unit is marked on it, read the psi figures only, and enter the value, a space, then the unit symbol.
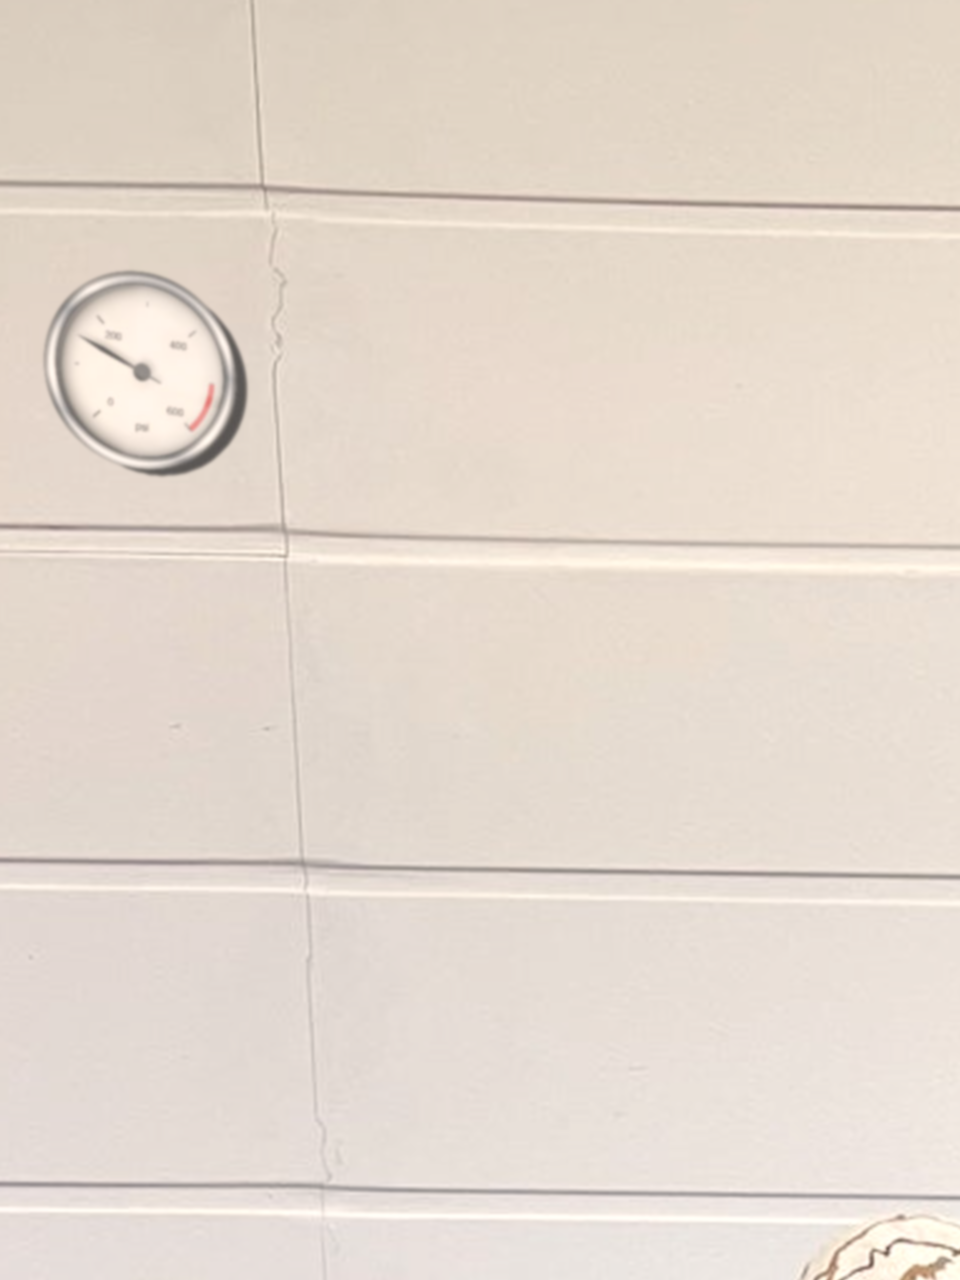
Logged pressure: 150 psi
